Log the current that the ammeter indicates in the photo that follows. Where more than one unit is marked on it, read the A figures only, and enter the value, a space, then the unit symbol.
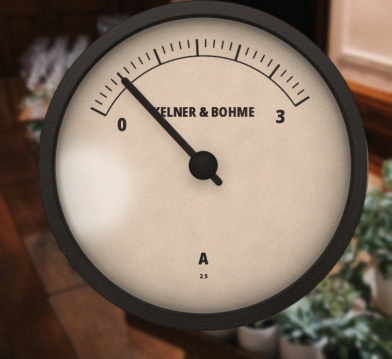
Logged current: 0.5 A
